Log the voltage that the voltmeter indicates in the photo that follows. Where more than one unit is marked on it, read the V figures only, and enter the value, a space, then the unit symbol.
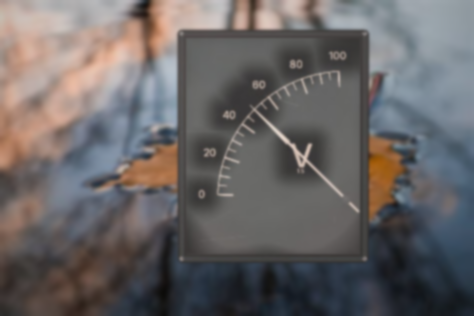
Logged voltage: 50 V
